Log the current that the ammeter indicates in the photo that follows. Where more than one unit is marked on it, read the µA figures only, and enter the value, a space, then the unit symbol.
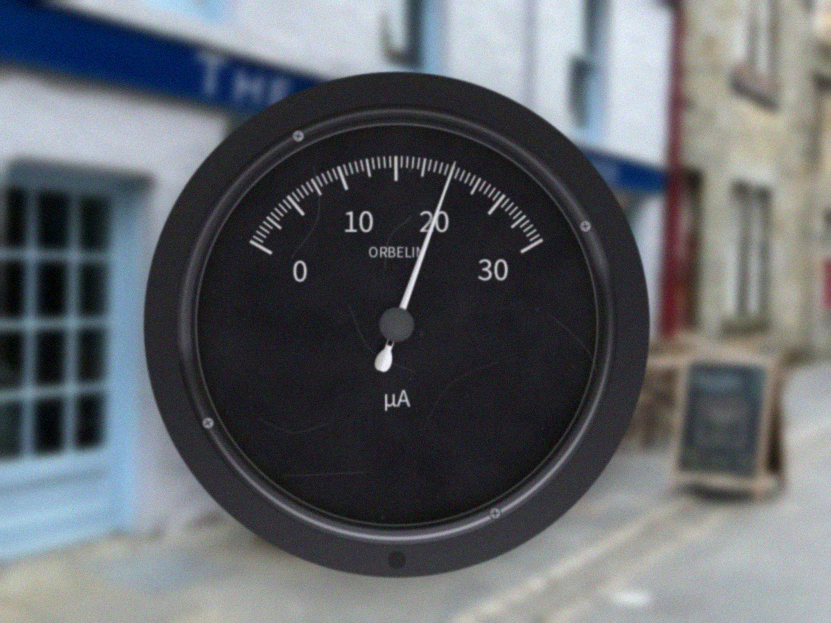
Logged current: 20 µA
